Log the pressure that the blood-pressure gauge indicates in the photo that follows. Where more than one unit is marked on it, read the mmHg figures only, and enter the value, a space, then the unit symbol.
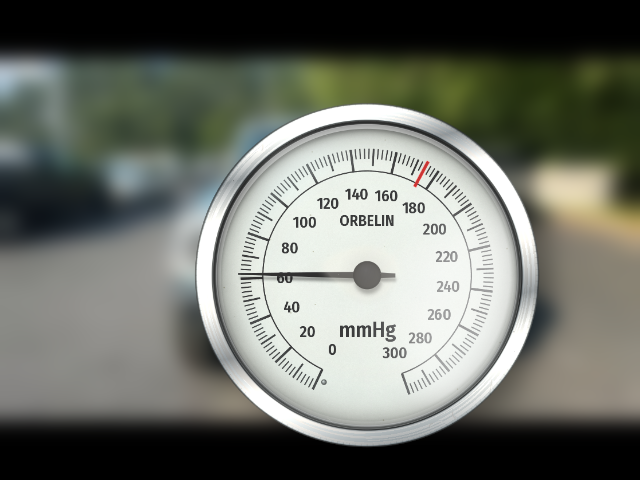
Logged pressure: 62 mmHg
